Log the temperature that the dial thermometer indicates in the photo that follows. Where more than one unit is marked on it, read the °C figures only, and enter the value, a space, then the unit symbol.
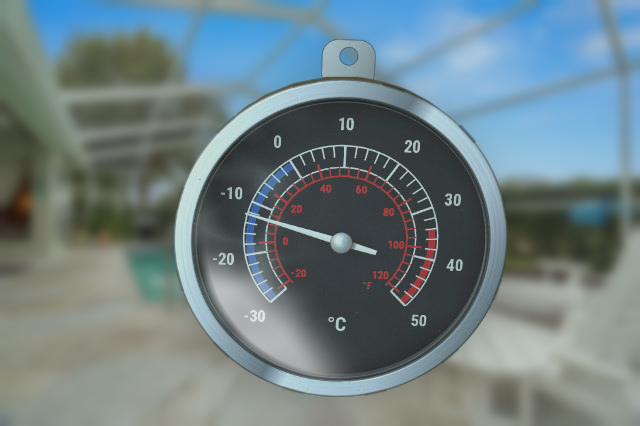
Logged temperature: -12 °C
